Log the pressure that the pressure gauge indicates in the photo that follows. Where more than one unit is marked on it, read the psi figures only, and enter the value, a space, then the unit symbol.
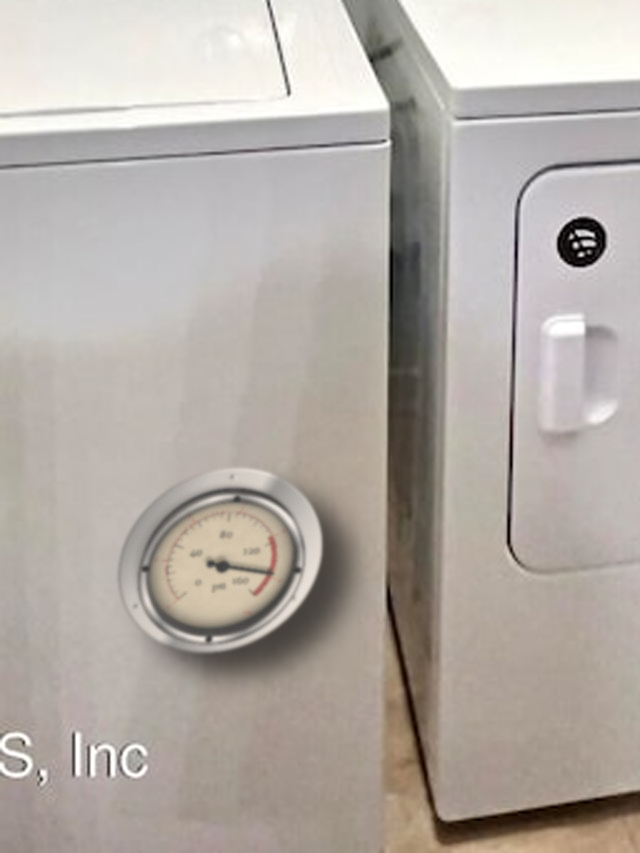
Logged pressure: 140 psi
